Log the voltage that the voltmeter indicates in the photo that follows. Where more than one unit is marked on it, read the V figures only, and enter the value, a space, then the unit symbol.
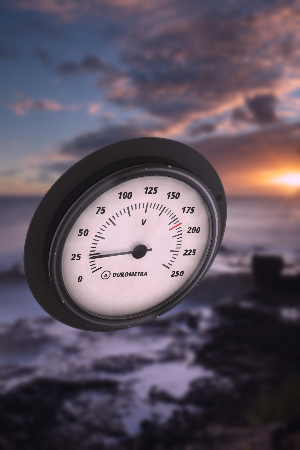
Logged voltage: 25 V
